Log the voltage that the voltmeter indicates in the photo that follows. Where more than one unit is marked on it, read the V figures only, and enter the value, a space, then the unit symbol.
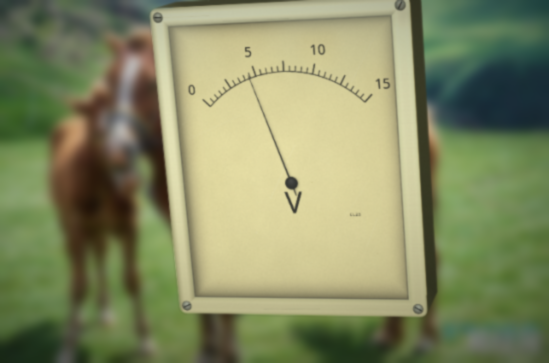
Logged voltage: 4.5 V
